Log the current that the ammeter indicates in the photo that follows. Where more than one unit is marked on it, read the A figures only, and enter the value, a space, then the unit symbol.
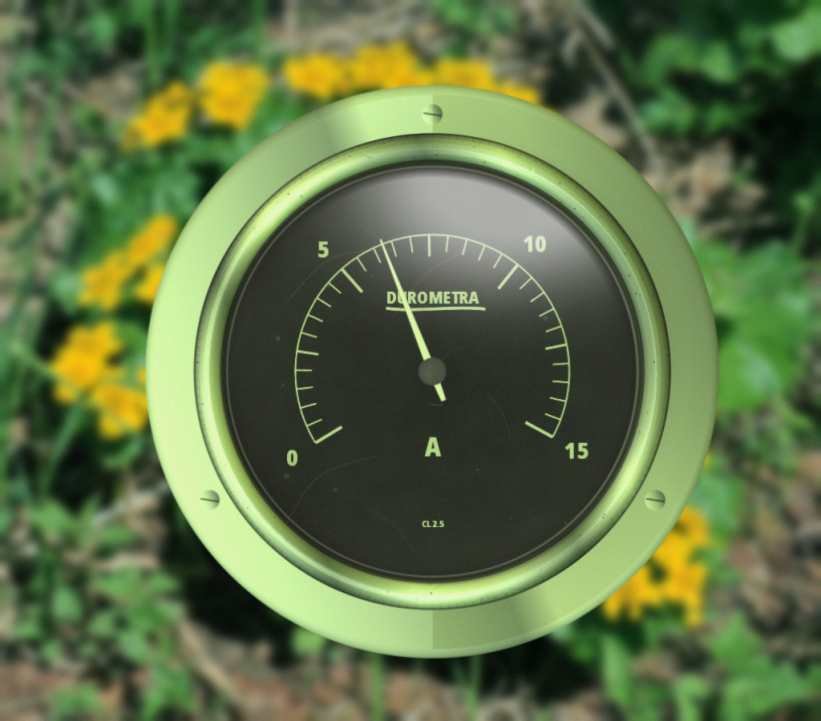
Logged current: 6.25 A
